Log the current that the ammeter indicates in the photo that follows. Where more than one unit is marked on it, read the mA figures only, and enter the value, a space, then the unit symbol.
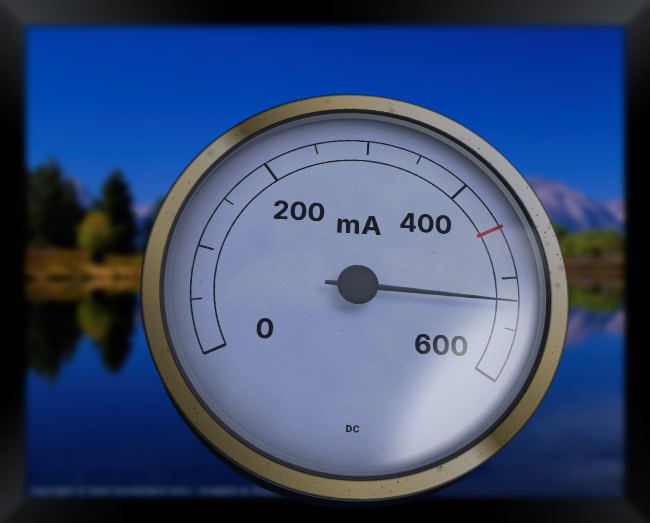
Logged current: 525 mA
